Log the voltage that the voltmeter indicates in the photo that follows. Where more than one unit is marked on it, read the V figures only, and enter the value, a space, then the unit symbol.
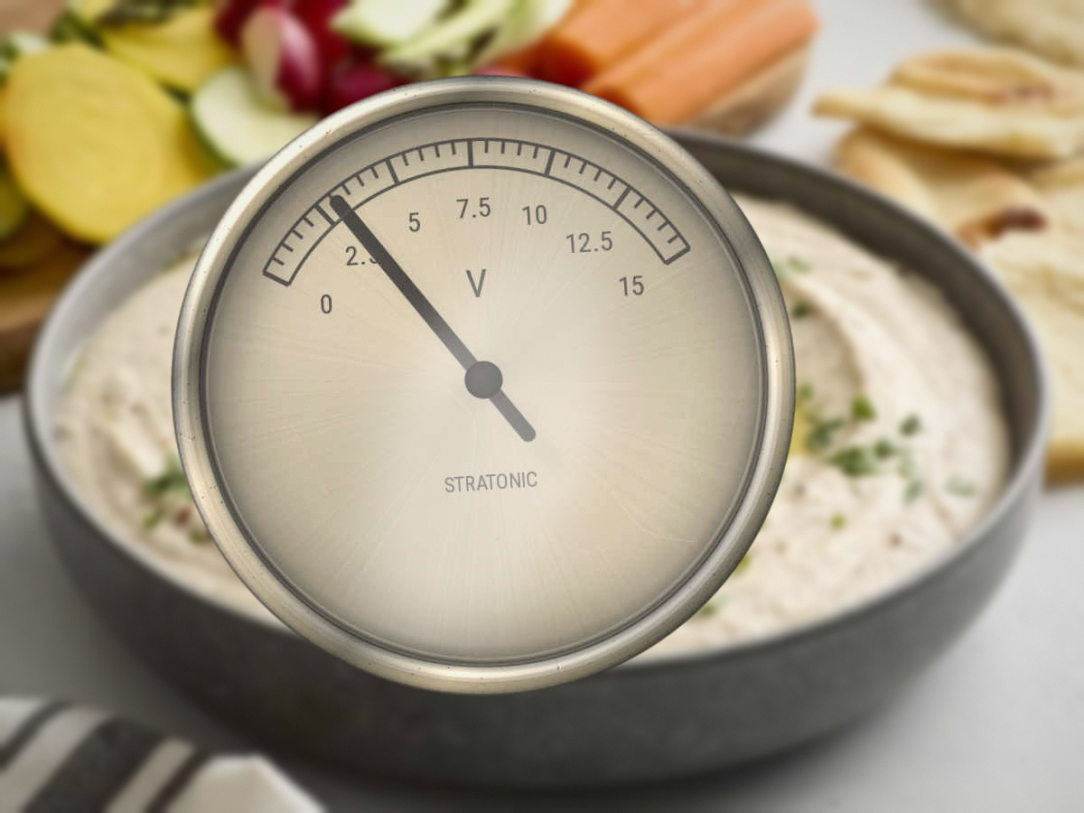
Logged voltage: 3 V
